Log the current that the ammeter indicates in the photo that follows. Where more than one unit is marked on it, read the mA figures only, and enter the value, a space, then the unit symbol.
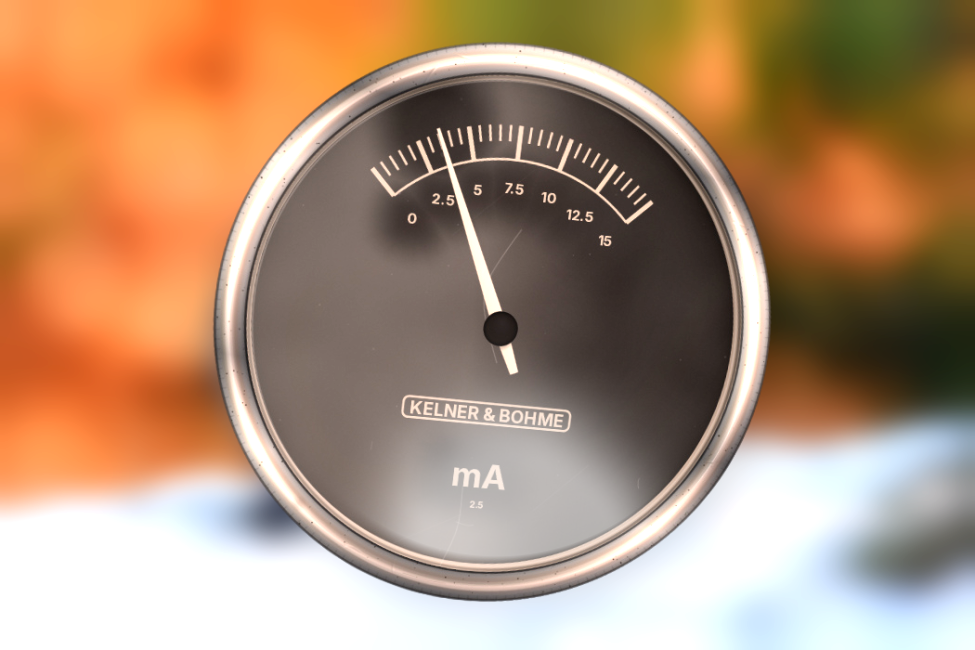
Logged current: 3.5 mA
